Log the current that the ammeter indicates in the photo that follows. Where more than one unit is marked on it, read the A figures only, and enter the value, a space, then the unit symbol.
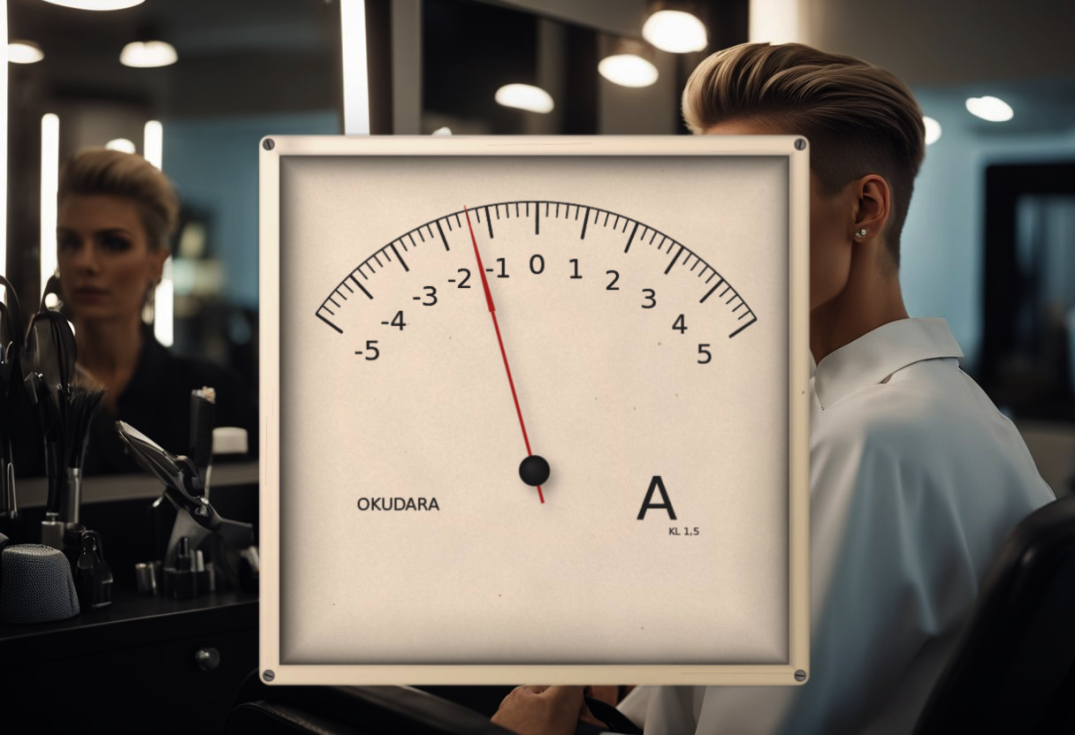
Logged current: -1.4 A
